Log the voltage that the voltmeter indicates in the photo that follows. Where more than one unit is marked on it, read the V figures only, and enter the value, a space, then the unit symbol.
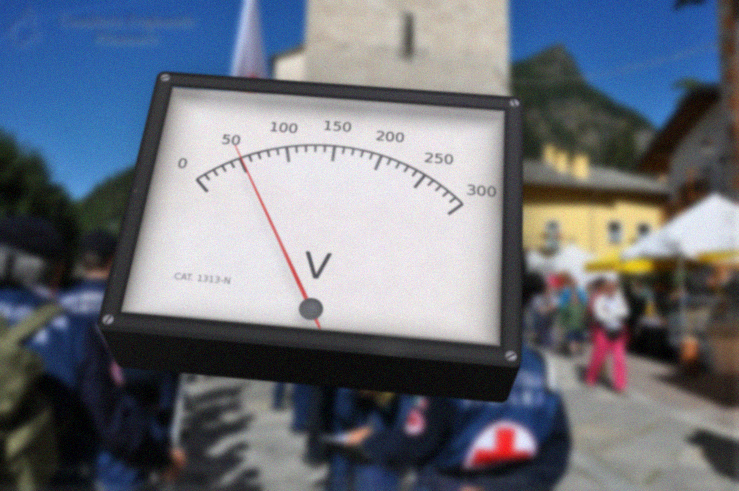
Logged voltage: 50 V
